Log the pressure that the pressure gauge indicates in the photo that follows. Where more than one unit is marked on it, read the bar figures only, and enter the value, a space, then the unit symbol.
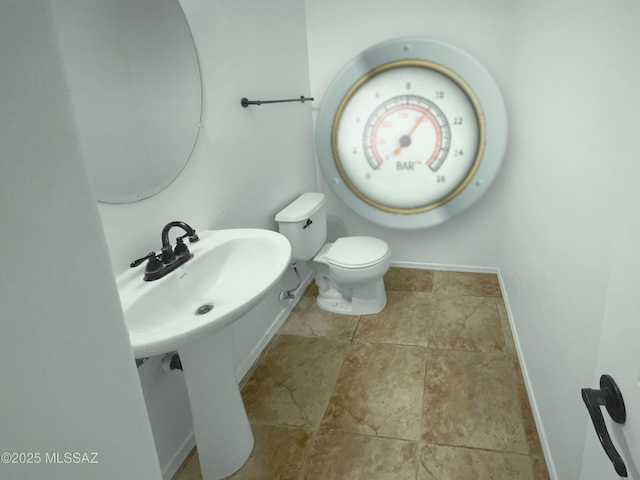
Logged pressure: 10 bar
